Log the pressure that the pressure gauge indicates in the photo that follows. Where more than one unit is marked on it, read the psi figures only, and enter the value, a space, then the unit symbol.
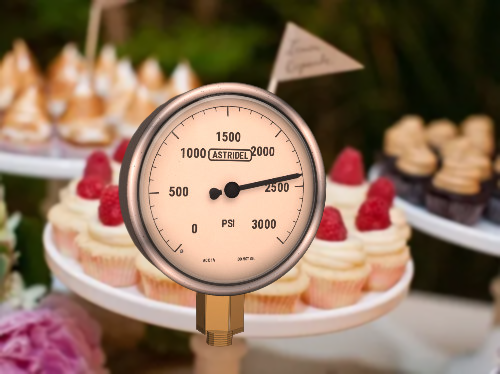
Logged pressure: 2400 psi
